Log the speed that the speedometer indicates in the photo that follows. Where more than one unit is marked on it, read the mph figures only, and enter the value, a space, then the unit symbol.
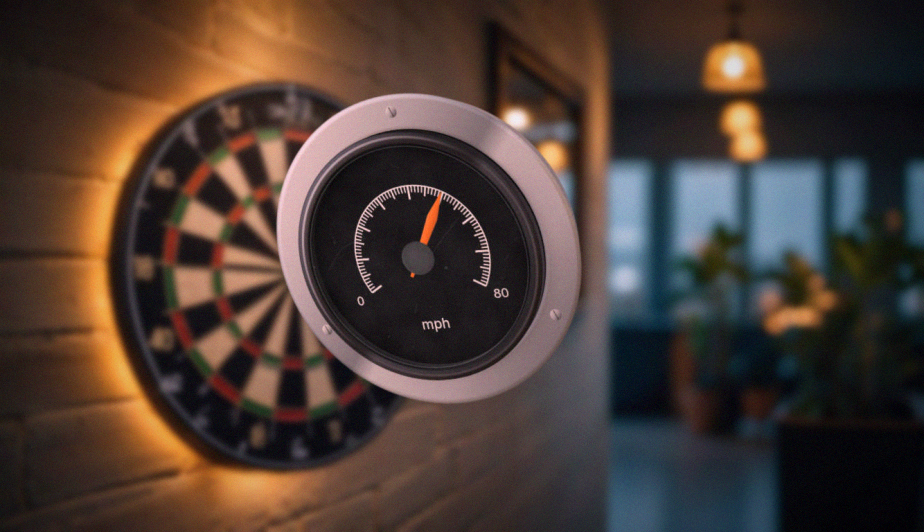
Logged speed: 50 mph
